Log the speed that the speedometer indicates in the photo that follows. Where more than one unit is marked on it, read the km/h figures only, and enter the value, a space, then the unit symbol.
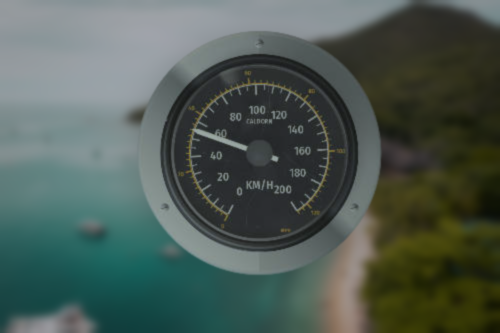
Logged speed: 55 km/h
